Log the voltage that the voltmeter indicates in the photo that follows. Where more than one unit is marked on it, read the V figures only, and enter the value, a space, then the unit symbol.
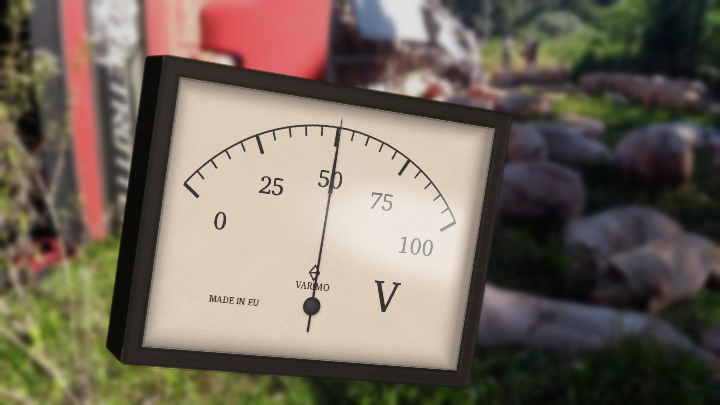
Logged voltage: 50 V
